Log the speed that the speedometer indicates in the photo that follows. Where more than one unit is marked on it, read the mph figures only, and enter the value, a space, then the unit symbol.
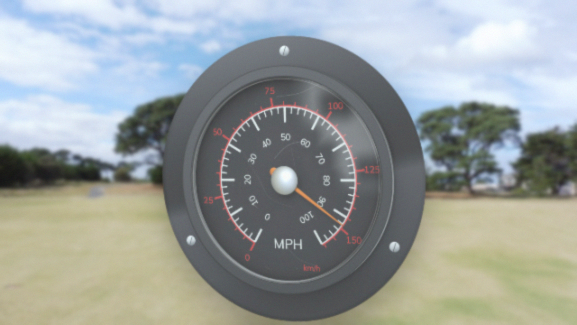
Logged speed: 92 mph
